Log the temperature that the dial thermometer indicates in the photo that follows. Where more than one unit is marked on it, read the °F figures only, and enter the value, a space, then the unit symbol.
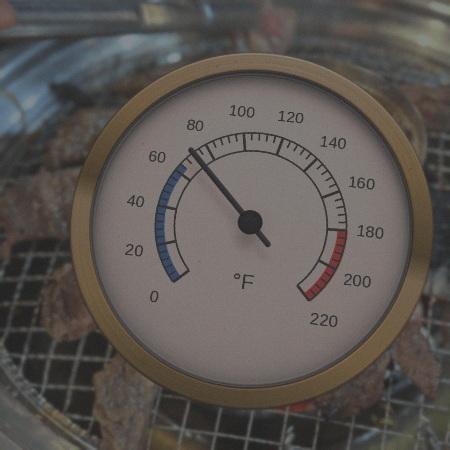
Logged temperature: 72 °F
